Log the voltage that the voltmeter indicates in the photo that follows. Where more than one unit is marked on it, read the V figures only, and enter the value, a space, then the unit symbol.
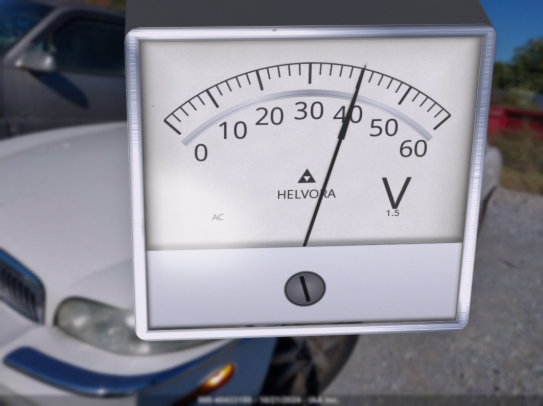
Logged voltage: 40 V
